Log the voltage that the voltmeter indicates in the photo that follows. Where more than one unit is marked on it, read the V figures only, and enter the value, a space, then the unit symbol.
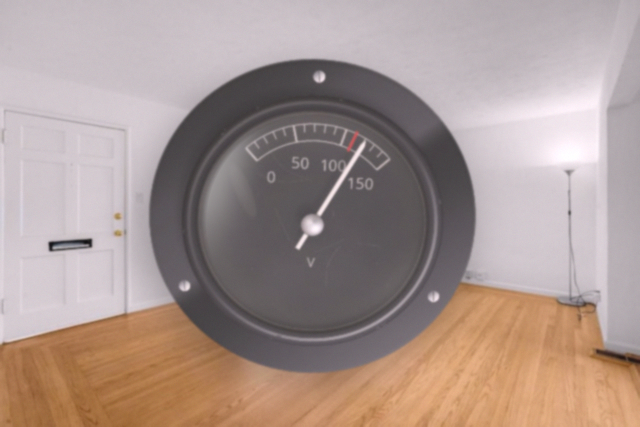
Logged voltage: 120 V
